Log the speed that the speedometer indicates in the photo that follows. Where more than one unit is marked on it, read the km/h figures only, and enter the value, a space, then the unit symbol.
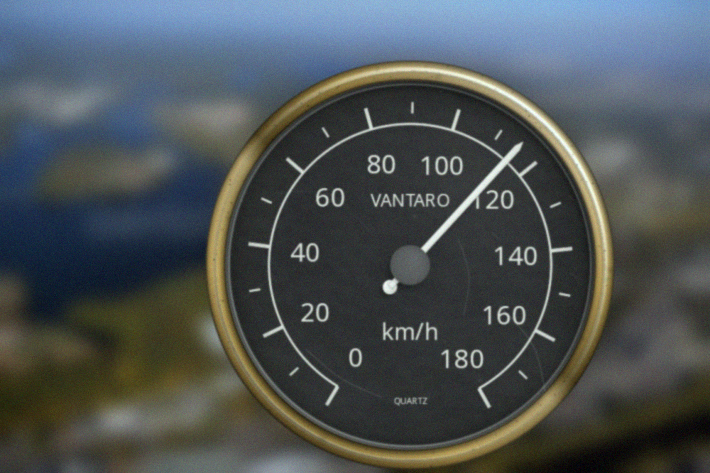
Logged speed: 115 km/h
